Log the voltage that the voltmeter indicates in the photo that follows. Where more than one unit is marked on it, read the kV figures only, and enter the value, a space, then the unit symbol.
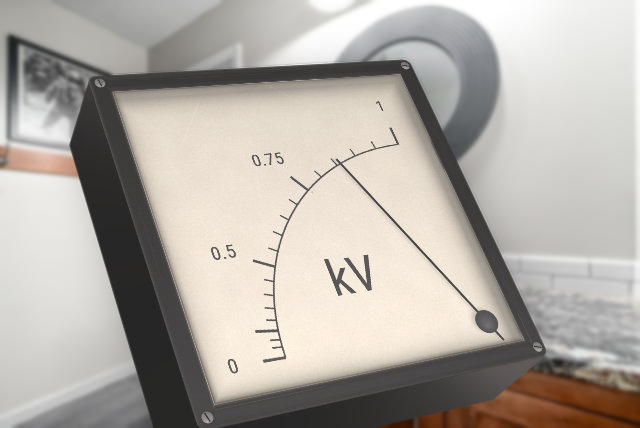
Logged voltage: 0.85 kV
